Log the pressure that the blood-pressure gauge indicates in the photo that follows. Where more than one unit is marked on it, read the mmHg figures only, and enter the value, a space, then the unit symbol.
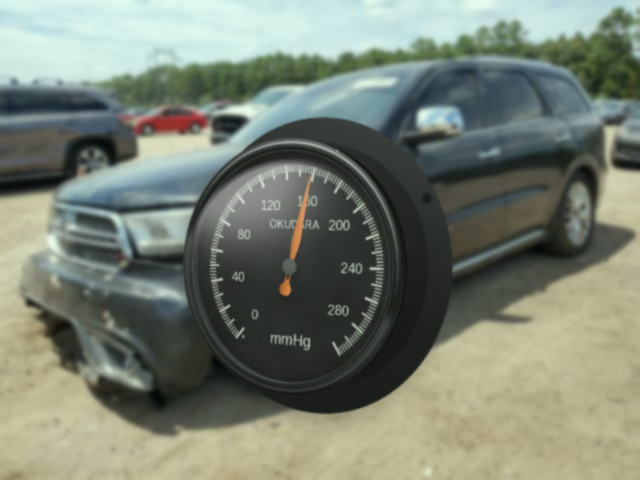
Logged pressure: 160 mmHg
